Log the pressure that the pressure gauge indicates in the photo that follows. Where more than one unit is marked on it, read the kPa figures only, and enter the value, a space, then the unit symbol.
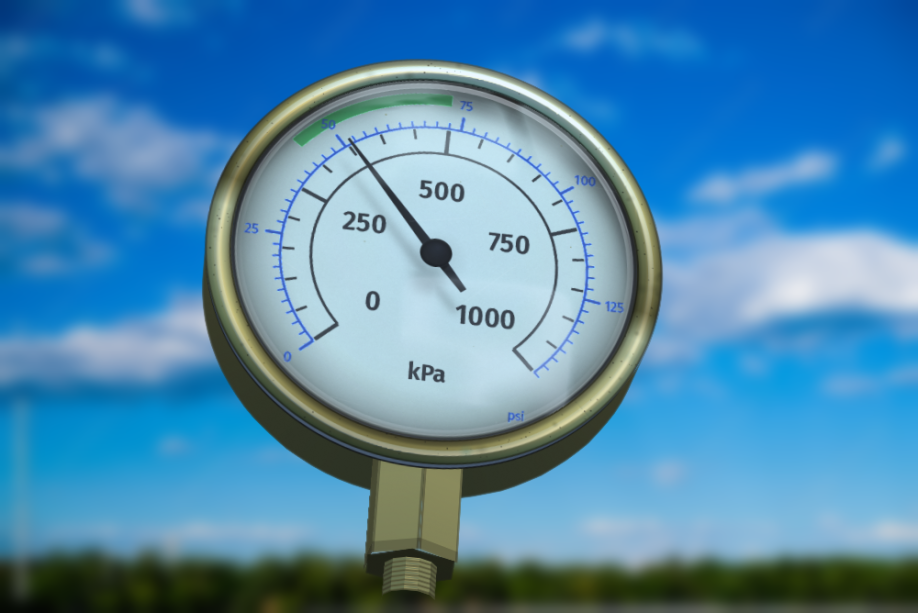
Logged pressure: 350 kPa
